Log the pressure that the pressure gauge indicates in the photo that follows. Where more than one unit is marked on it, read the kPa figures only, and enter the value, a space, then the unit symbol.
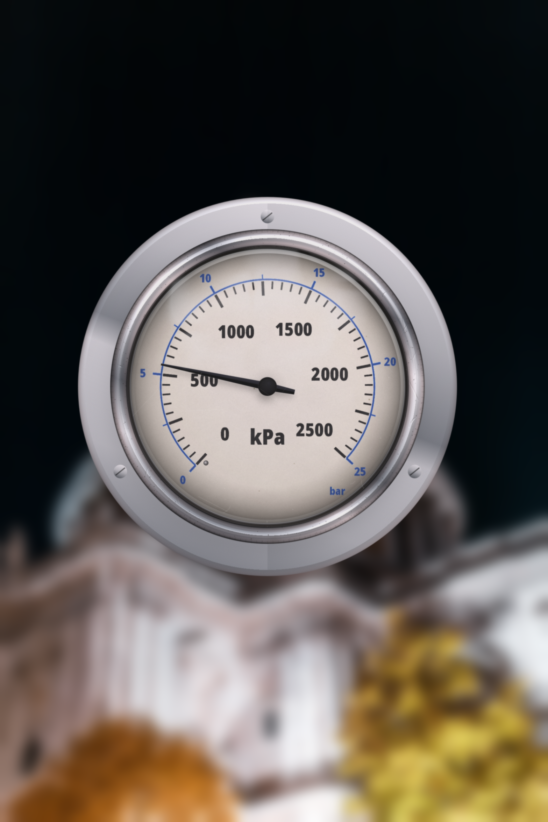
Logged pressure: 550 kPa
